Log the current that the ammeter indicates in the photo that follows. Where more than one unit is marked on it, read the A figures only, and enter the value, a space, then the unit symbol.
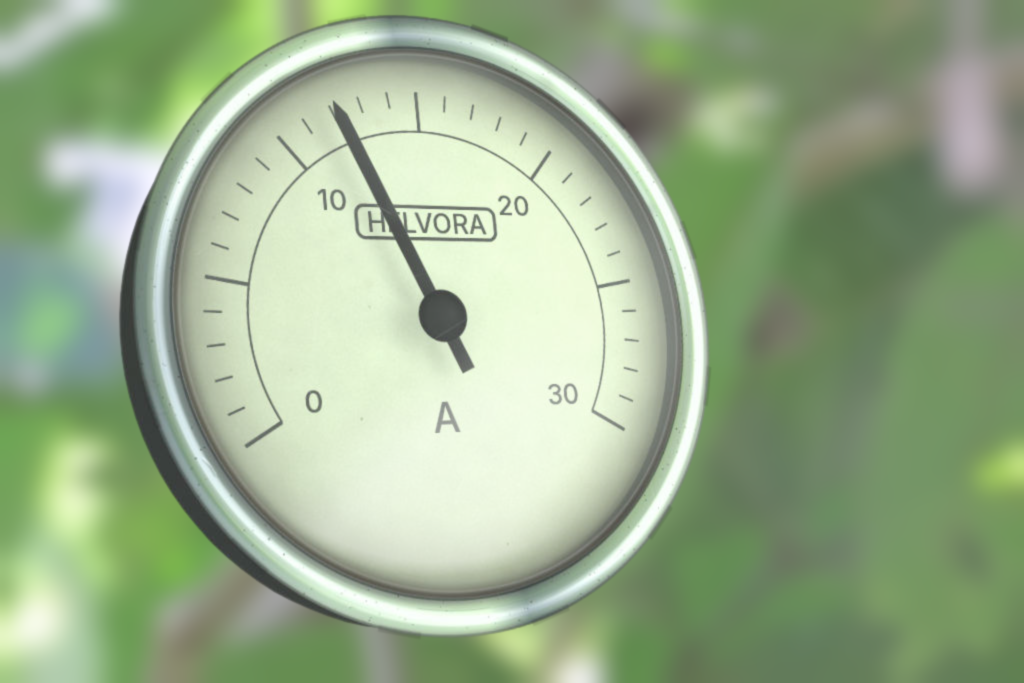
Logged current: 12 A
